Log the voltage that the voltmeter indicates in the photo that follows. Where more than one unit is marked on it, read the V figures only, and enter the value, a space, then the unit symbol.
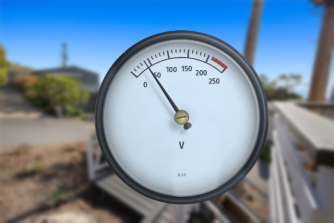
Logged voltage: 40 V
